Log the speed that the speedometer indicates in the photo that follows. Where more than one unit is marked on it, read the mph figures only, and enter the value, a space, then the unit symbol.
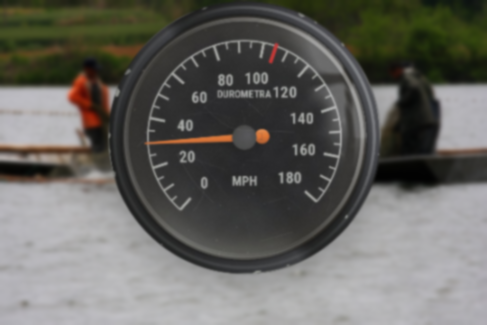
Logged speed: 30 mph
